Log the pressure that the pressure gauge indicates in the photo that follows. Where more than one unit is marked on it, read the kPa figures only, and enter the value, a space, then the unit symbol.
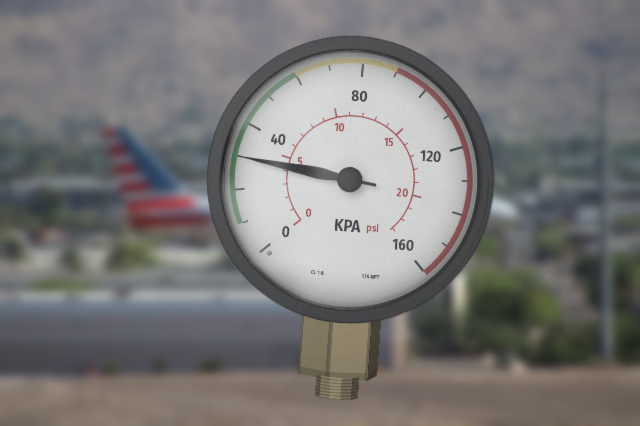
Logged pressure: 30 kPa
